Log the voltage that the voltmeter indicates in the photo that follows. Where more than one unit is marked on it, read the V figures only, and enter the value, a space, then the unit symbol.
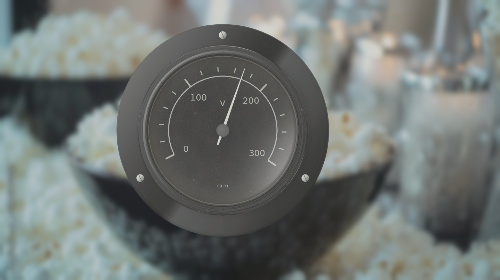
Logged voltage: 170 V
